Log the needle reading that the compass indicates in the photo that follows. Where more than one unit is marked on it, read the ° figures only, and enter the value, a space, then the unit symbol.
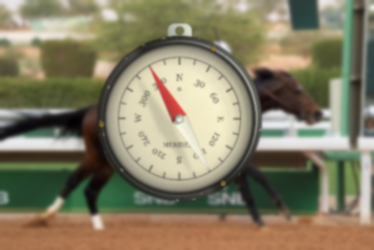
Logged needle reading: 330 °
